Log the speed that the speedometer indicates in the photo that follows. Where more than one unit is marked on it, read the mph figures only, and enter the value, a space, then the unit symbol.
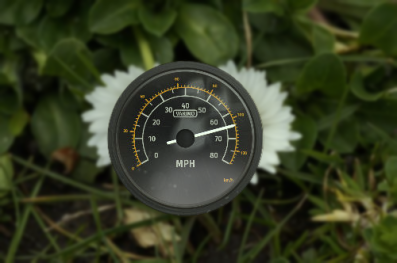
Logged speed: 65 mph
